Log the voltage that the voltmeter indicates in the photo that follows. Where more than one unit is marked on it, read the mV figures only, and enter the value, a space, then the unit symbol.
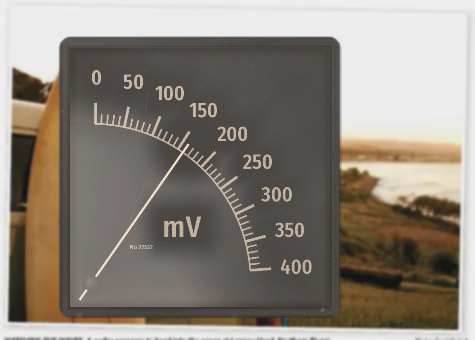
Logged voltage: 160 mV
